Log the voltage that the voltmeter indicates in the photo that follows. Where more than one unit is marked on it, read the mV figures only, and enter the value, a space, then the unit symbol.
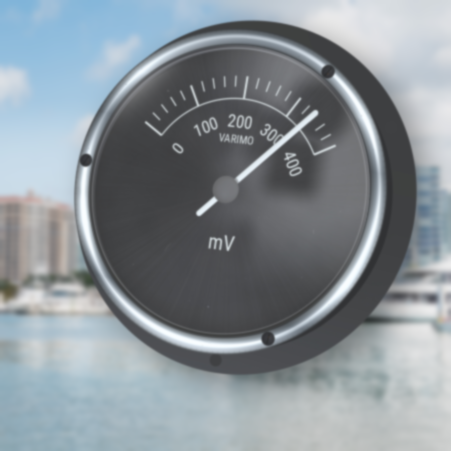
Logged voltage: 340 mV
